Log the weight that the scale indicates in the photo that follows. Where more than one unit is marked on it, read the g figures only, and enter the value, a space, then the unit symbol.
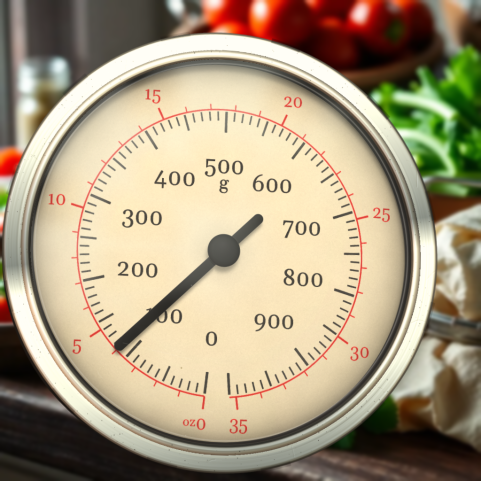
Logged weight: 115 g
